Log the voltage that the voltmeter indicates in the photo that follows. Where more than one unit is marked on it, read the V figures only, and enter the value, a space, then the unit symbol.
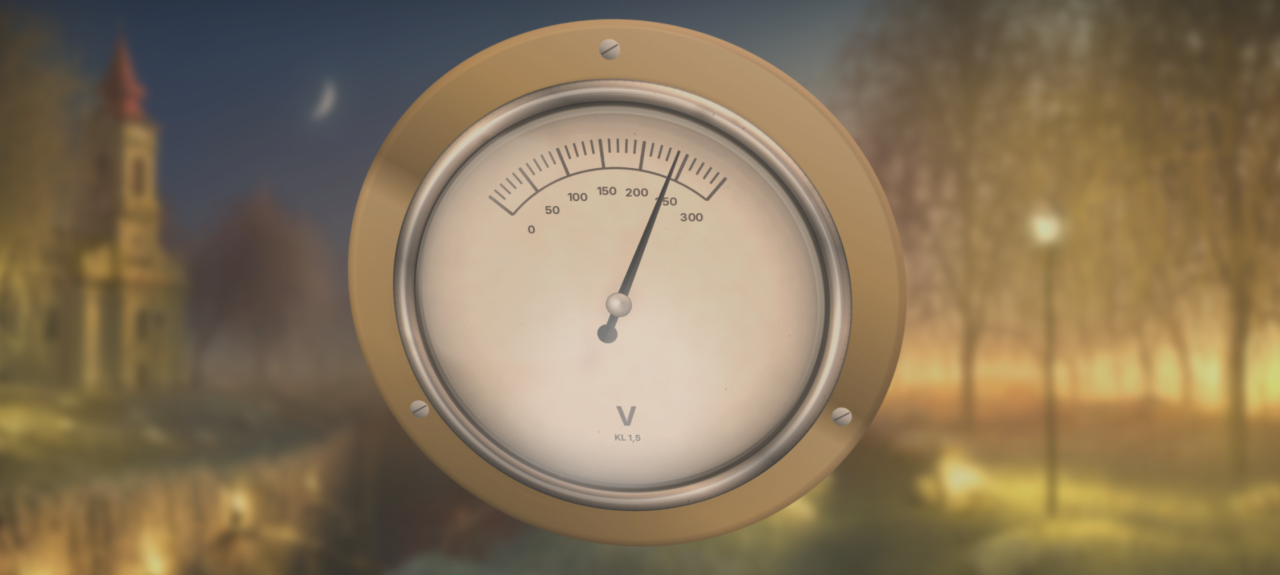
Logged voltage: 240 V
